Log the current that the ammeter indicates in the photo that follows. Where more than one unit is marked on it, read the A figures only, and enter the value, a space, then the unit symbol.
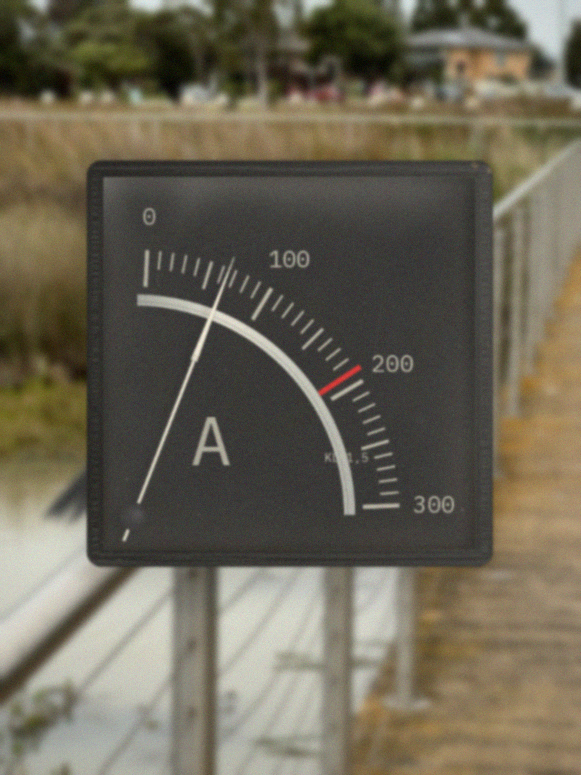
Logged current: 65 A
